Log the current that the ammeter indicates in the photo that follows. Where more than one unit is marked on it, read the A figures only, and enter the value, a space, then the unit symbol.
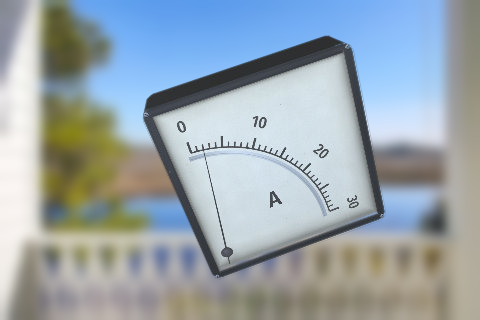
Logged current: 2 A
